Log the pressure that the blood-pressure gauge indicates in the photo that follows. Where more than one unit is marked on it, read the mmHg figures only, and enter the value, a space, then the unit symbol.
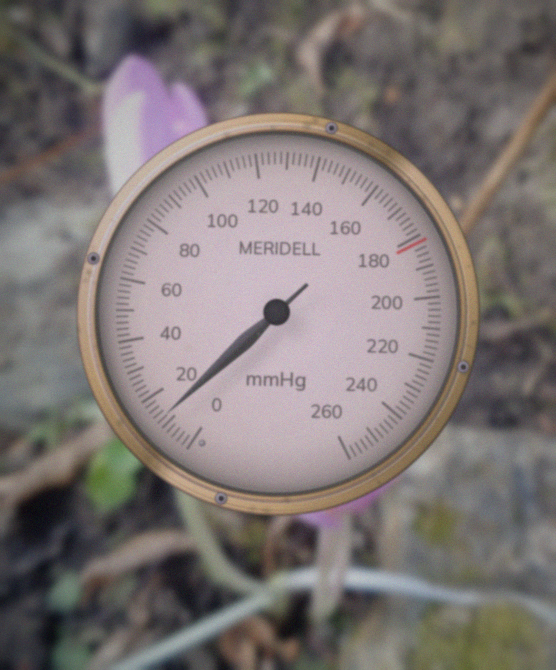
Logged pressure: 12 mmHg
